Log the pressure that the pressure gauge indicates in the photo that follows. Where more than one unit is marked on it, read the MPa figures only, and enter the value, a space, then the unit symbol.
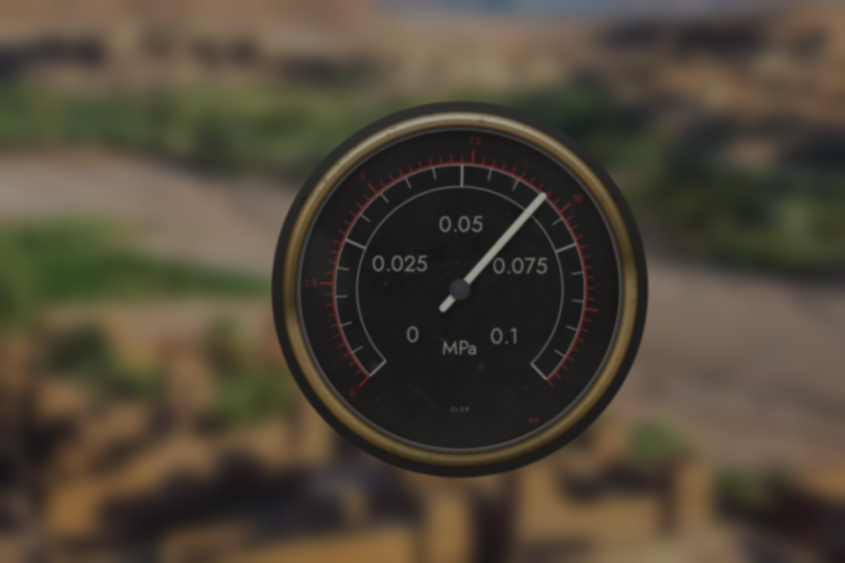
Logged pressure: 0.065 MPa
